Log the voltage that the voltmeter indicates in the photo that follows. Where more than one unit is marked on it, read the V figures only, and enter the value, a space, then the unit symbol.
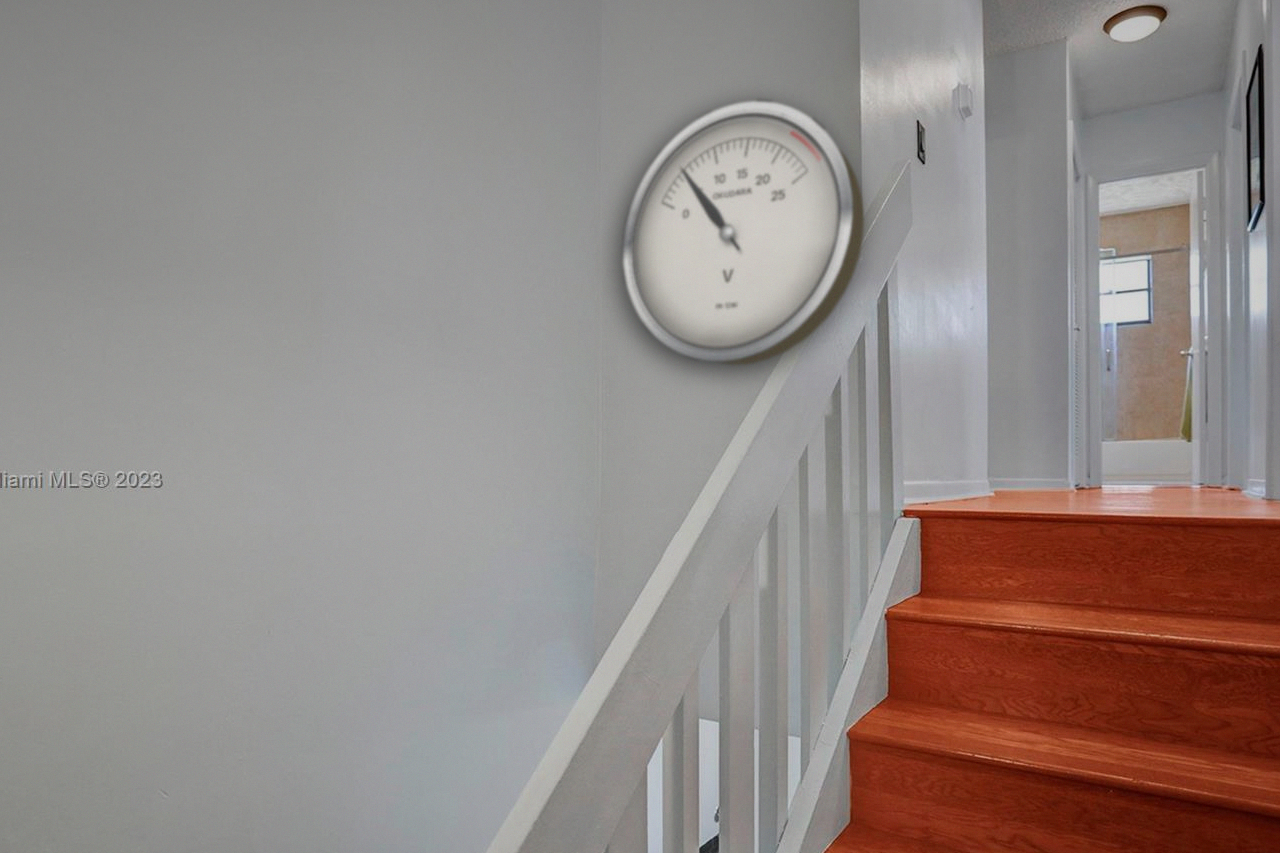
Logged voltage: 5 V
